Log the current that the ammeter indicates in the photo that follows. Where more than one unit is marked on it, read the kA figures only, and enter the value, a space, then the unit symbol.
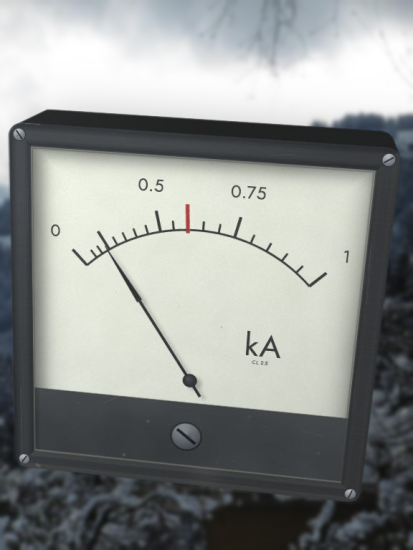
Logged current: 0.25 kA
